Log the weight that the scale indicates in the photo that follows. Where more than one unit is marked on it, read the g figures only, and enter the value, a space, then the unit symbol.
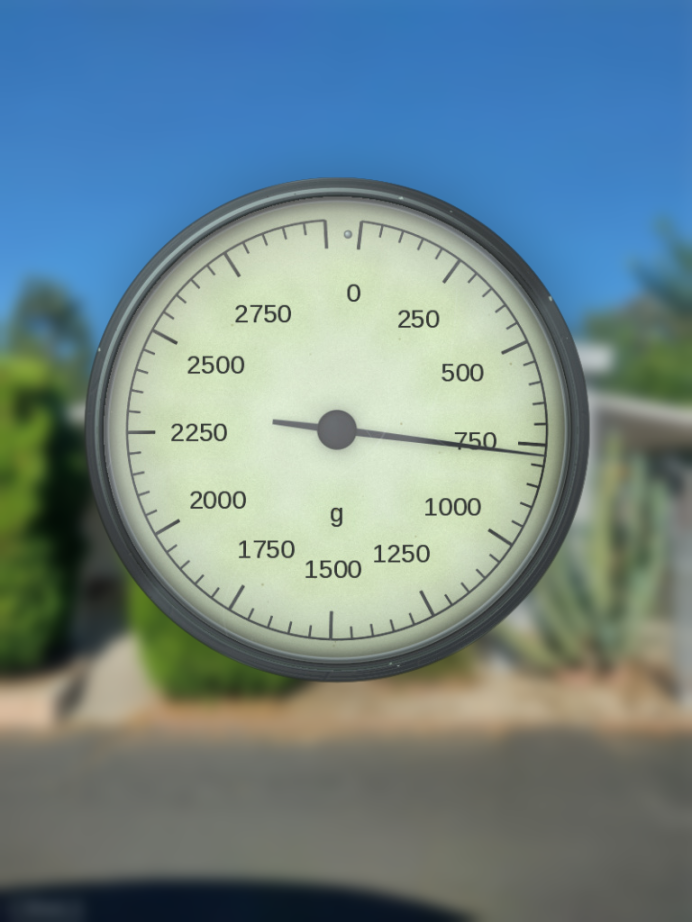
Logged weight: 775 g
